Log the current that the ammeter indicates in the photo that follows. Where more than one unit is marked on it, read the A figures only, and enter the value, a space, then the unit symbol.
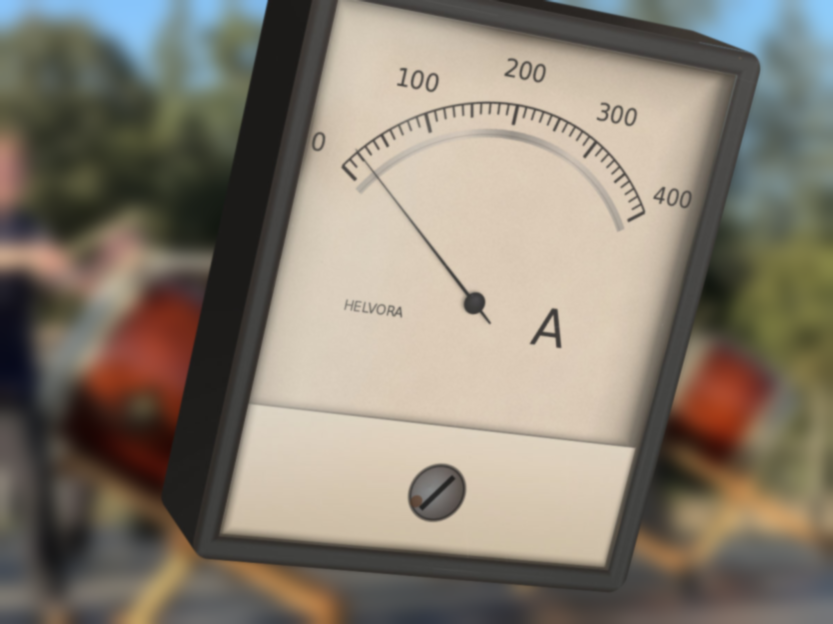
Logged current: 20 A
